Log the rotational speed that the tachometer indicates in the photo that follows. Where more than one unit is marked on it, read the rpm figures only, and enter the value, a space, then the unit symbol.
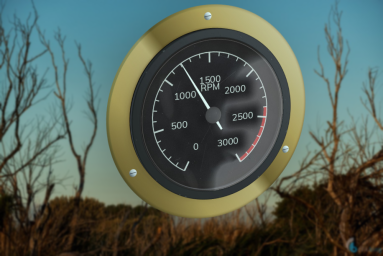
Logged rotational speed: 1200 rpm
